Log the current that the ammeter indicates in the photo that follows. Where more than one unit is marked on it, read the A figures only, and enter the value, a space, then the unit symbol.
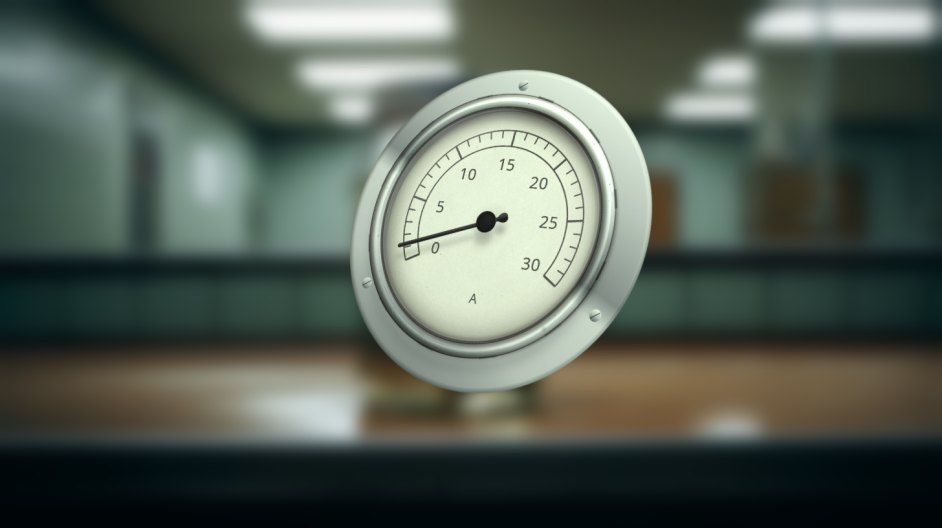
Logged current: 1 A
